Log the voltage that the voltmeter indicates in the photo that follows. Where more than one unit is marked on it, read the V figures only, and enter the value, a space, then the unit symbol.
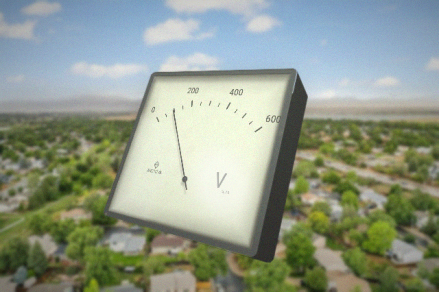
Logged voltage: 100 V
